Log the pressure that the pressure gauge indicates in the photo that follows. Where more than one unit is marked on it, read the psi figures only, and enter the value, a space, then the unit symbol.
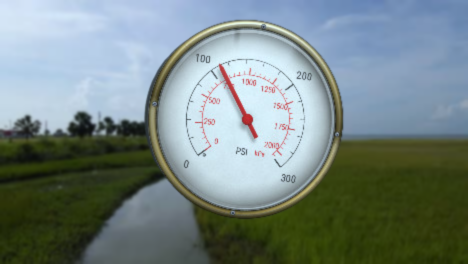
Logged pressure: 110 psi
